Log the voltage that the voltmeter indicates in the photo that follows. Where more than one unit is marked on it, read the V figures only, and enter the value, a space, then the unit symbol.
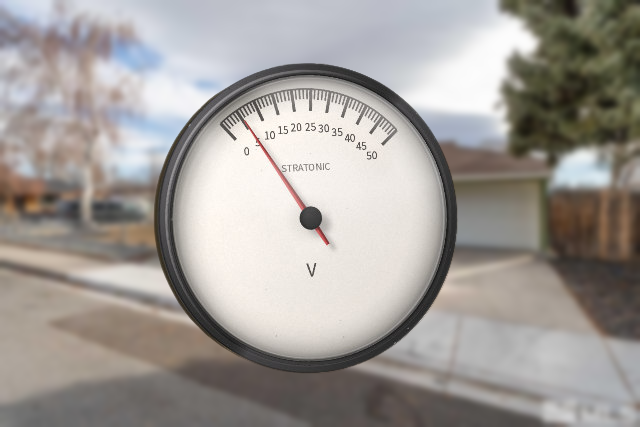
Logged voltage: 5 V
